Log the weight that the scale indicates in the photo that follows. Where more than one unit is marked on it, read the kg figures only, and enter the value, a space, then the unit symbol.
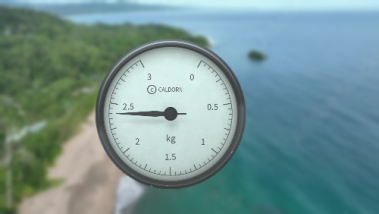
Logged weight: 2.4 kg
